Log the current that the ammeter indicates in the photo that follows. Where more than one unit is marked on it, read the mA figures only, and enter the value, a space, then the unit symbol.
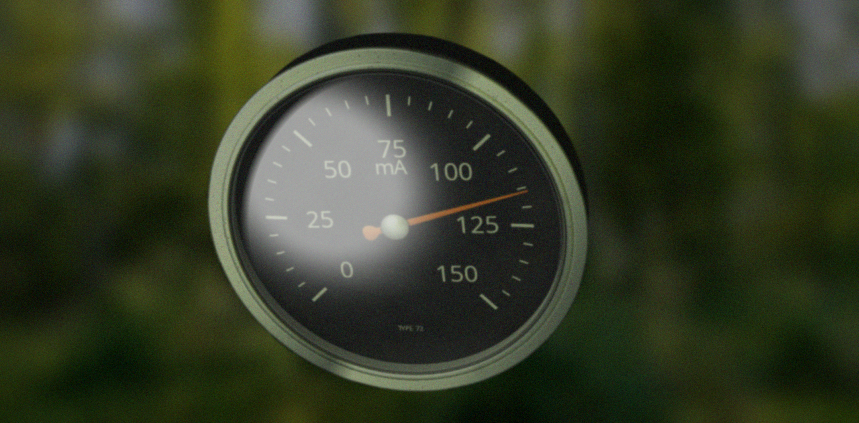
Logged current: 115 mA
